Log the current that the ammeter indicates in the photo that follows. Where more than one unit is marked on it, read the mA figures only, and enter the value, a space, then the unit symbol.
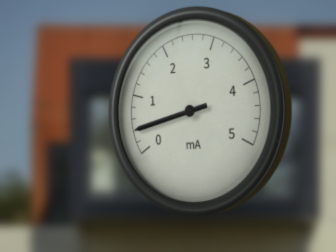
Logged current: 0.4 mA
